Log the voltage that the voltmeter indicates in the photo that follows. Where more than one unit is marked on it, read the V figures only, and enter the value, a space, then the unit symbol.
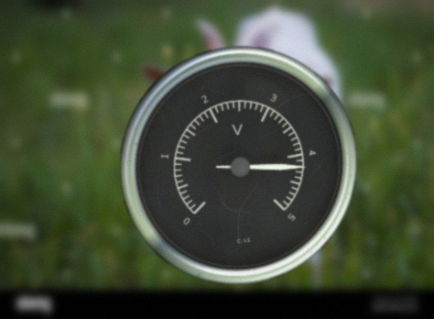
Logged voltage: 4.2 V
